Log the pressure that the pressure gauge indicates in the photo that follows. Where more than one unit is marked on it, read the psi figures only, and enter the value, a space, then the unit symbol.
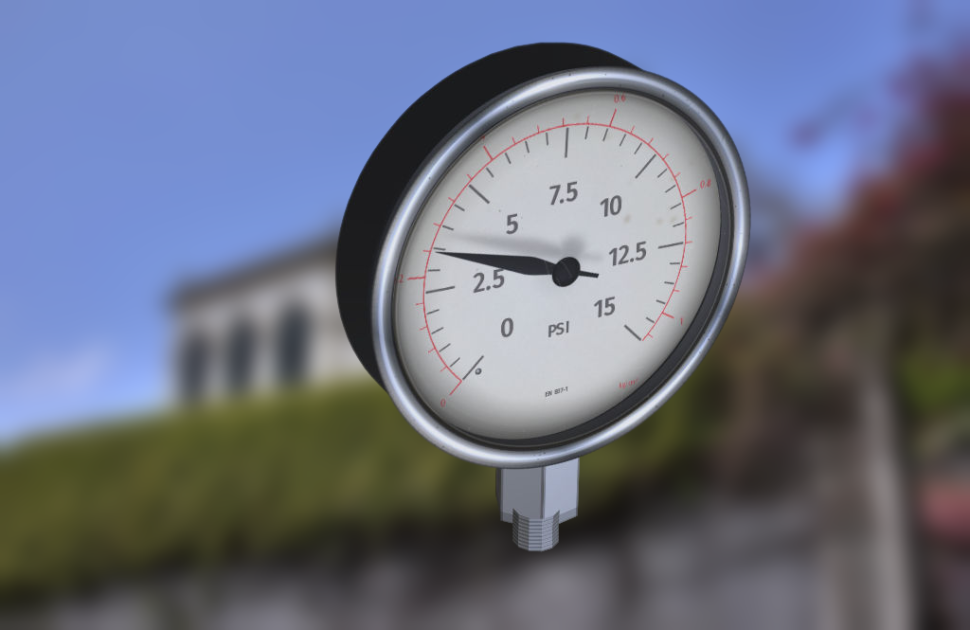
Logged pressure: 3.5 psi
